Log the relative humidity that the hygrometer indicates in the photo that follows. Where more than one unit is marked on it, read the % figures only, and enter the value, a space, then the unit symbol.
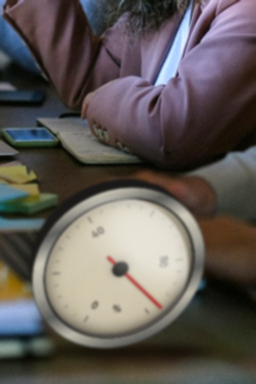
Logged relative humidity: 96 %
